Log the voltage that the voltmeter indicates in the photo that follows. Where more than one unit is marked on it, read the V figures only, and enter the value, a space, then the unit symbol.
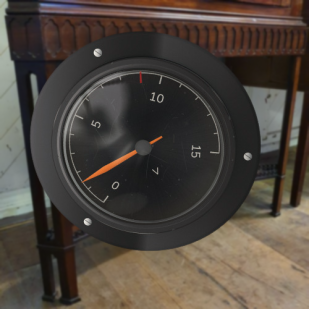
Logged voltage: 1.5 V
